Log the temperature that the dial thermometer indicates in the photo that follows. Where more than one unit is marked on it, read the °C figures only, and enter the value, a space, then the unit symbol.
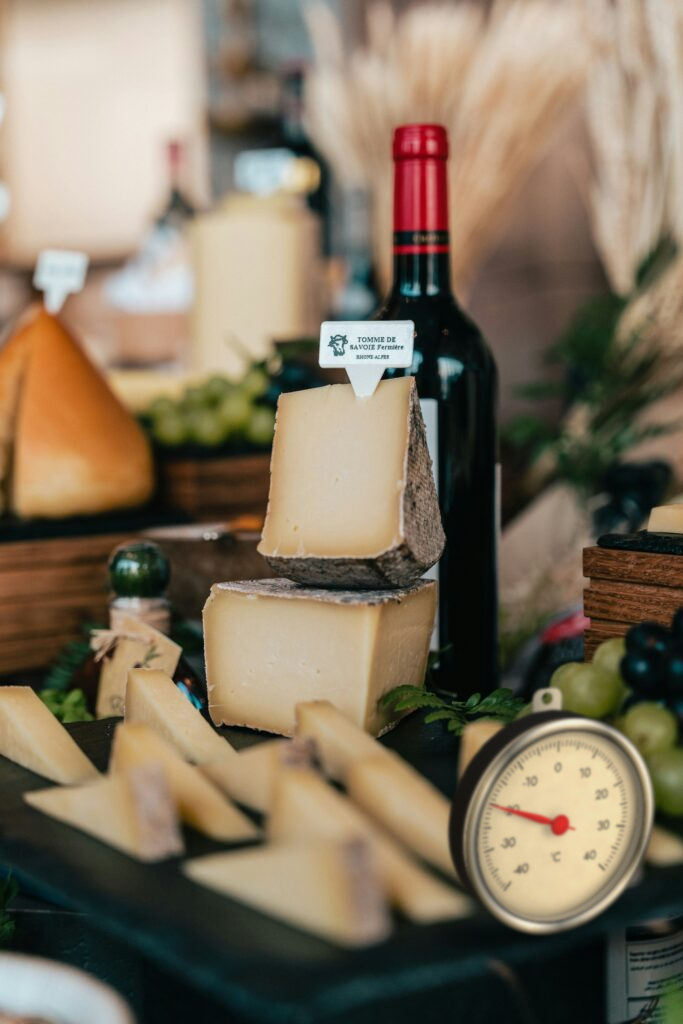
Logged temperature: -20 °C
